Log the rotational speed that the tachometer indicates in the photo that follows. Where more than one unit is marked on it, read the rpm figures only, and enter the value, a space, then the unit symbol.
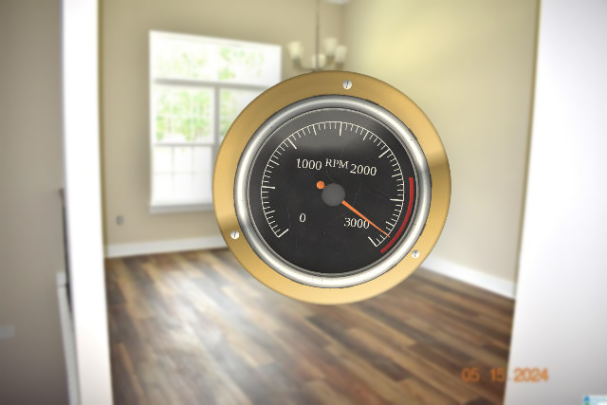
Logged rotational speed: 2850 rpm
